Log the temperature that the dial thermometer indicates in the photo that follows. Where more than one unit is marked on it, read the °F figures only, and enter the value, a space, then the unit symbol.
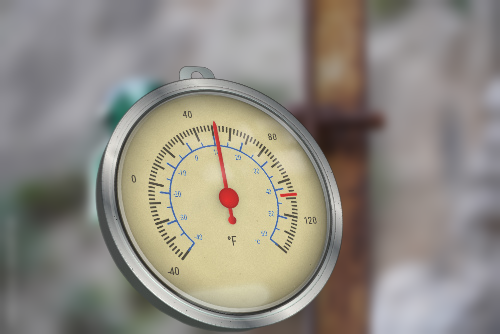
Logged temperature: 50 °F
